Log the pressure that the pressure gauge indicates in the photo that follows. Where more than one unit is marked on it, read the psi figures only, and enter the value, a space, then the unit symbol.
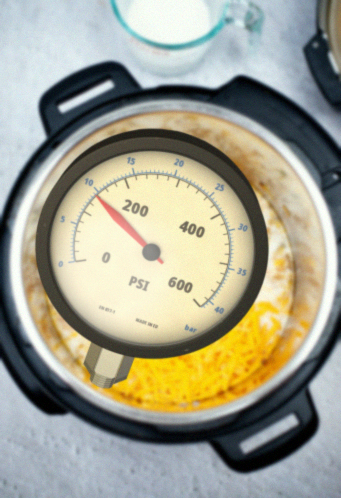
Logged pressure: 140 psi
